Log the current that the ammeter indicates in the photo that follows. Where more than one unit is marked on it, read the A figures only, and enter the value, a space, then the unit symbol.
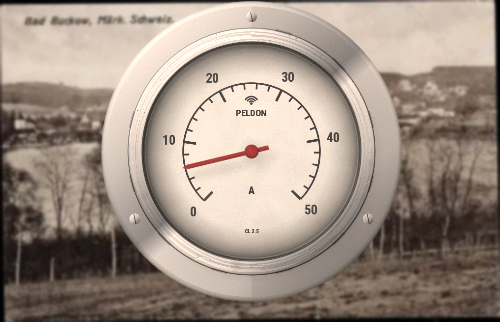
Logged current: 6 A
